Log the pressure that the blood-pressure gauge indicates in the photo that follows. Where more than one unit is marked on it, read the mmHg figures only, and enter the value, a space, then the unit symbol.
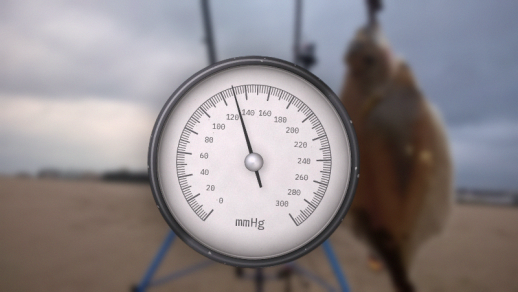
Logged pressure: 130 mmHg
